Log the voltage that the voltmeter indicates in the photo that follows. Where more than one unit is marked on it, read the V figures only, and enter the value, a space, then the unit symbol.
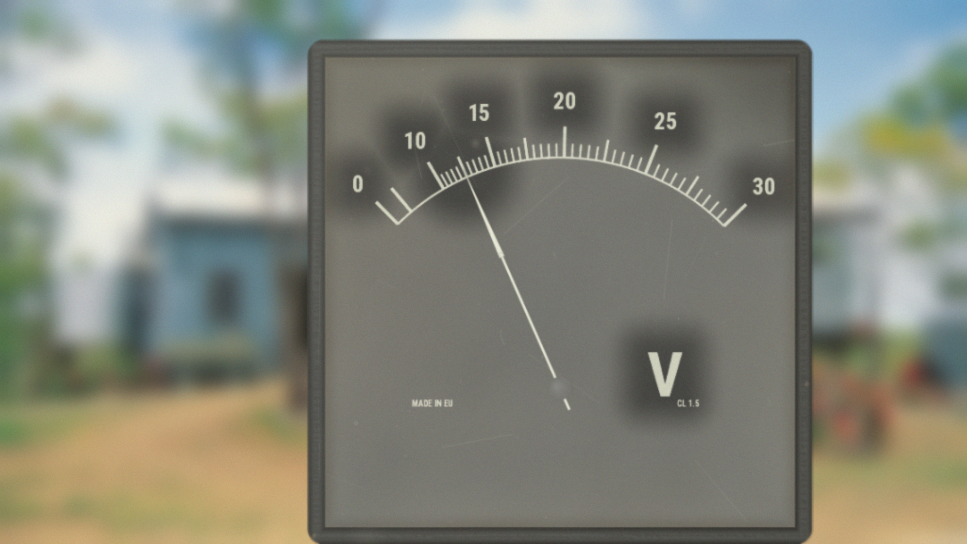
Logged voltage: 12.5 V
